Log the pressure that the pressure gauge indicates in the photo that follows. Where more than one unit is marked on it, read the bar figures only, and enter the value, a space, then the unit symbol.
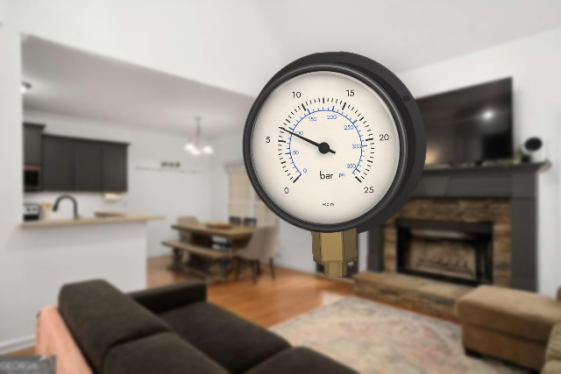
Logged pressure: 6.5 bar
